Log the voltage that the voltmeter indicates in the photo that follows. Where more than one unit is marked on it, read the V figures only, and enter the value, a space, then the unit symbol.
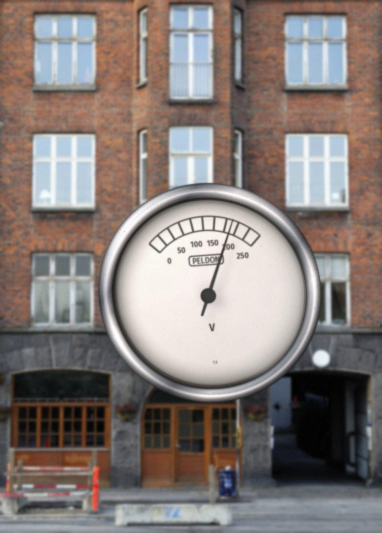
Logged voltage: 187.5 V
